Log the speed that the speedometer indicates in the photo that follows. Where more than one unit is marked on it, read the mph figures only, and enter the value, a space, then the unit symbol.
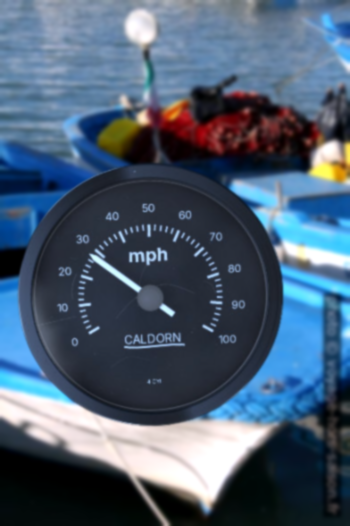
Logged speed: 28 mph
